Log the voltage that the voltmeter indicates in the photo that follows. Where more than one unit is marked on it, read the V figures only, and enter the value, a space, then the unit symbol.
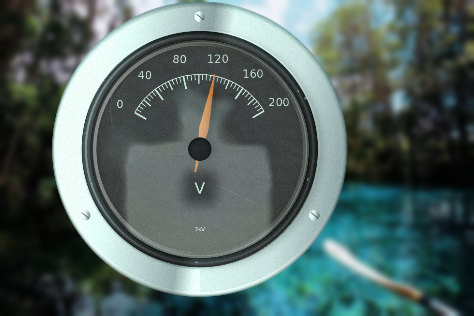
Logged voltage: 120 V
